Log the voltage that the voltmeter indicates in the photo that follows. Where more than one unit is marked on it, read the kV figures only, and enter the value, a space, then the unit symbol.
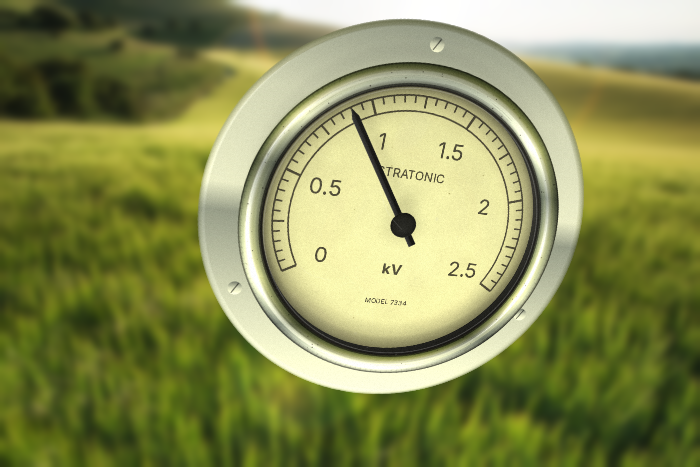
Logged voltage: 0.9 kV
